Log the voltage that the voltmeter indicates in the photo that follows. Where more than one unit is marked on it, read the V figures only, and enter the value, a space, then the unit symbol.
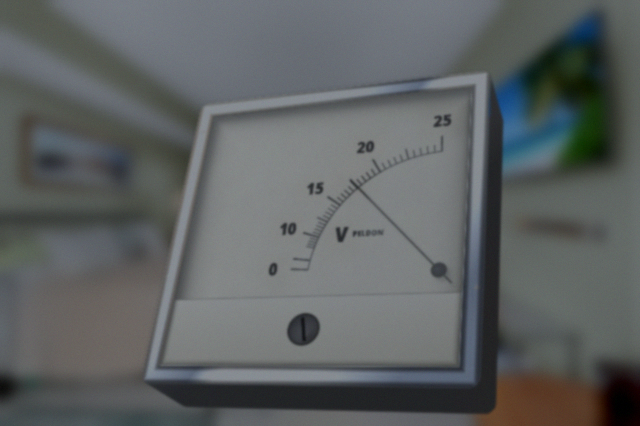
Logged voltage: 17.5 V
